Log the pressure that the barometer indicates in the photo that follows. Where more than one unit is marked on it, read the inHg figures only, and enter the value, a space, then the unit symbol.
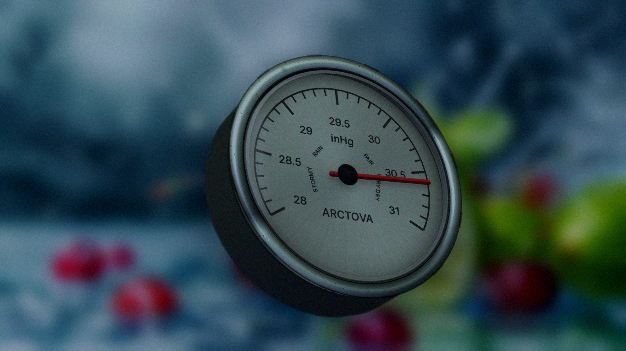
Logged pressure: 30.6 inHg
